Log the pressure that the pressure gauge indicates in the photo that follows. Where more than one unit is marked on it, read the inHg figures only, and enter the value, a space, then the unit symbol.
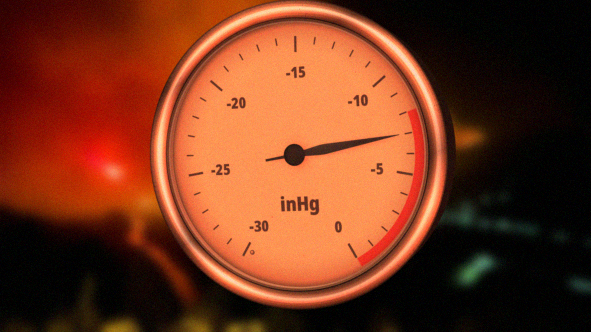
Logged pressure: -7 inHg
